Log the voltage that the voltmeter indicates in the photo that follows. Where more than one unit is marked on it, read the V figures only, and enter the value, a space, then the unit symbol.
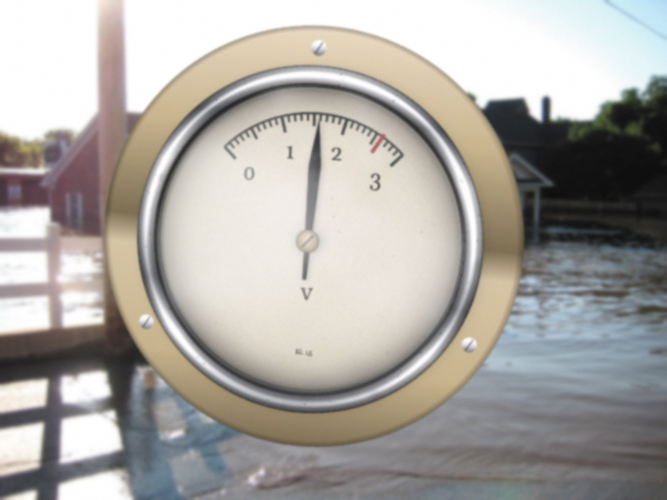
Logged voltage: 1.6 V
